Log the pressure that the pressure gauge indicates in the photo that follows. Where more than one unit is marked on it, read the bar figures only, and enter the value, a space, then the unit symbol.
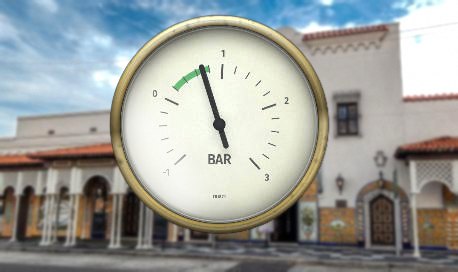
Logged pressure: 0.7 bar
